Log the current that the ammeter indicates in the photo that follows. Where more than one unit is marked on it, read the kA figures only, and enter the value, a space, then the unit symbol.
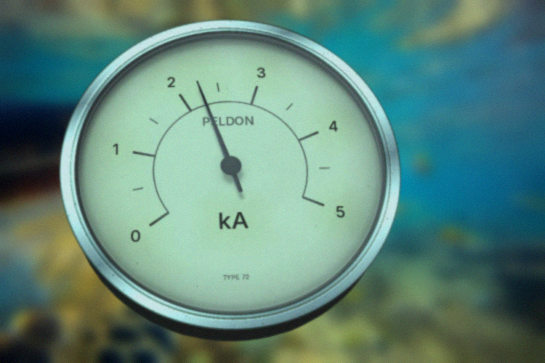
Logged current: 2.25 kA
